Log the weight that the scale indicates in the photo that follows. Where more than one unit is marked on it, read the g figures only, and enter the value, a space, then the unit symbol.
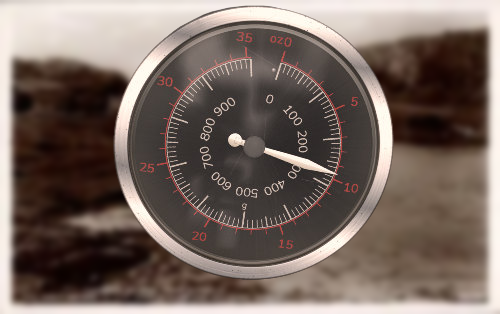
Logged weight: 270 g
